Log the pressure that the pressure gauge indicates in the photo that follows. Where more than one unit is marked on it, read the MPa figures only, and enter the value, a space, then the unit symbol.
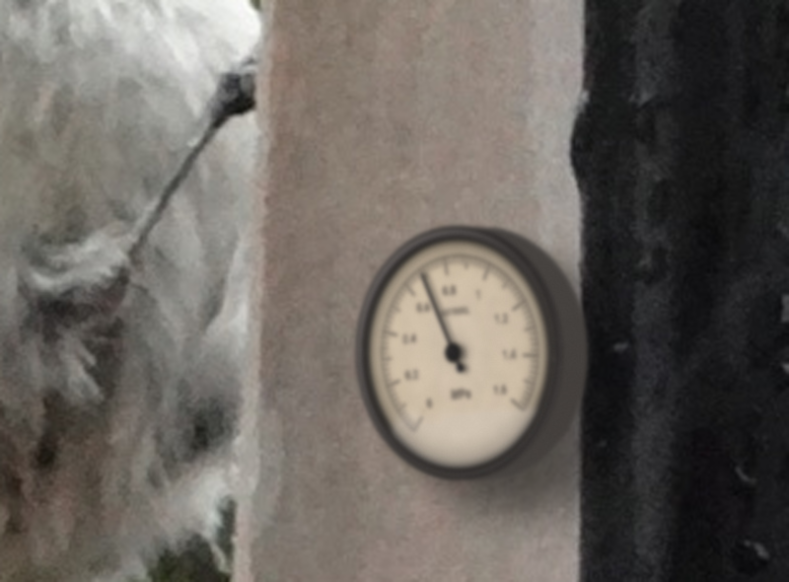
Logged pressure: 0.7 MPa
